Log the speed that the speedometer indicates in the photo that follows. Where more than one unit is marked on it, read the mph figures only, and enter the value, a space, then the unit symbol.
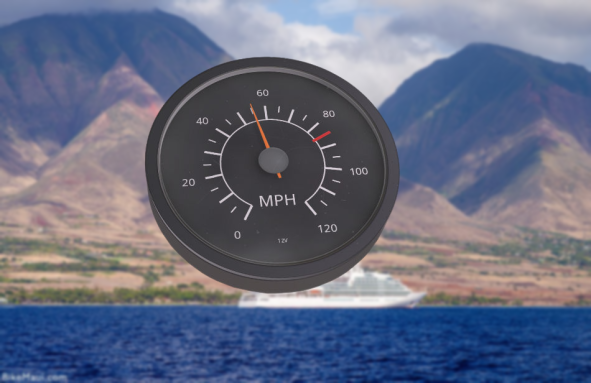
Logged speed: 55 mph
